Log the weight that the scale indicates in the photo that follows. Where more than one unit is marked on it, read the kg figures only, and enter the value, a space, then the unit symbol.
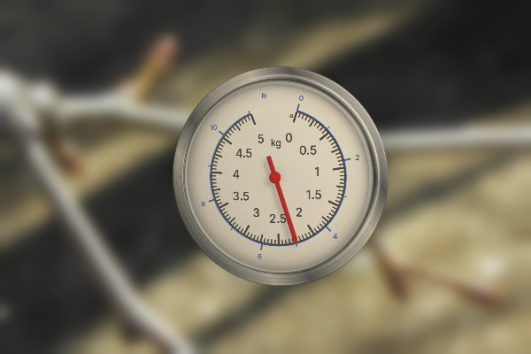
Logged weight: 2.25 kg
